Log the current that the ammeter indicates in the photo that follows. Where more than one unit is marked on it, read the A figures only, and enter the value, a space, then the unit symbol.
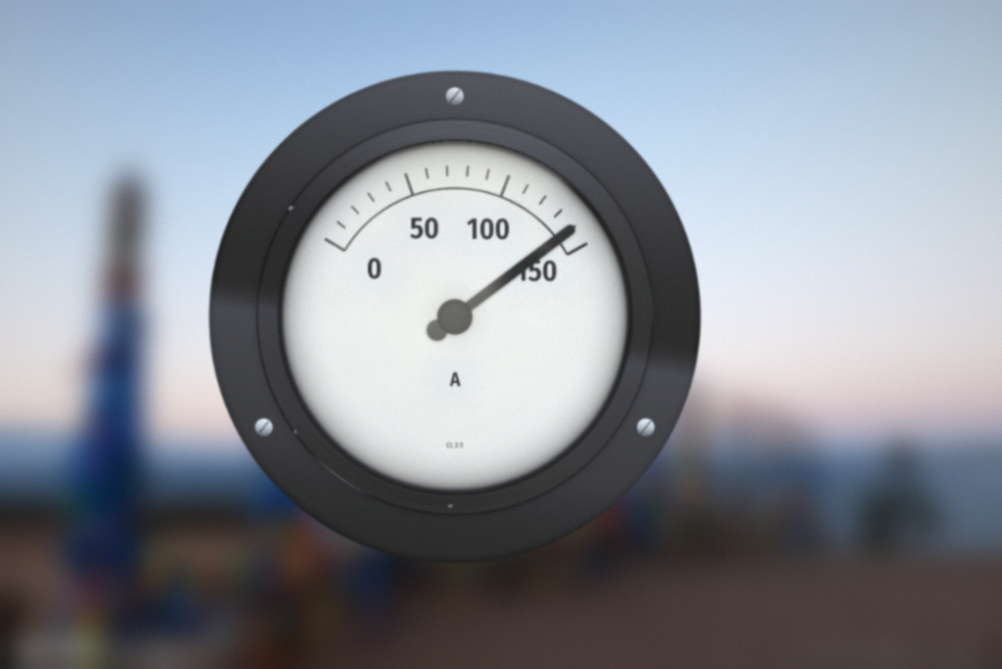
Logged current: 140 A
